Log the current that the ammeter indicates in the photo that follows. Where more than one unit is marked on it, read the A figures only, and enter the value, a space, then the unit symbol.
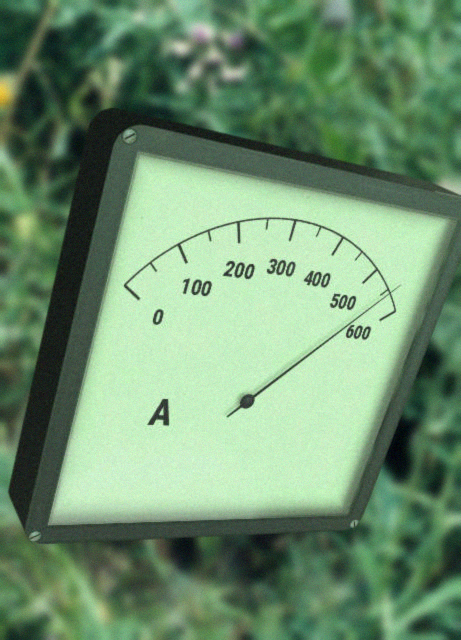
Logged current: 550 A
